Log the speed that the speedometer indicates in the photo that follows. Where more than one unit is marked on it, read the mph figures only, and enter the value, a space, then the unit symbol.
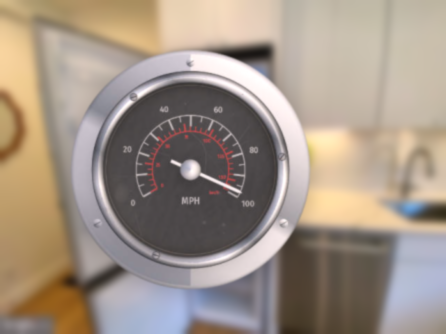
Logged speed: 97.5 mph
